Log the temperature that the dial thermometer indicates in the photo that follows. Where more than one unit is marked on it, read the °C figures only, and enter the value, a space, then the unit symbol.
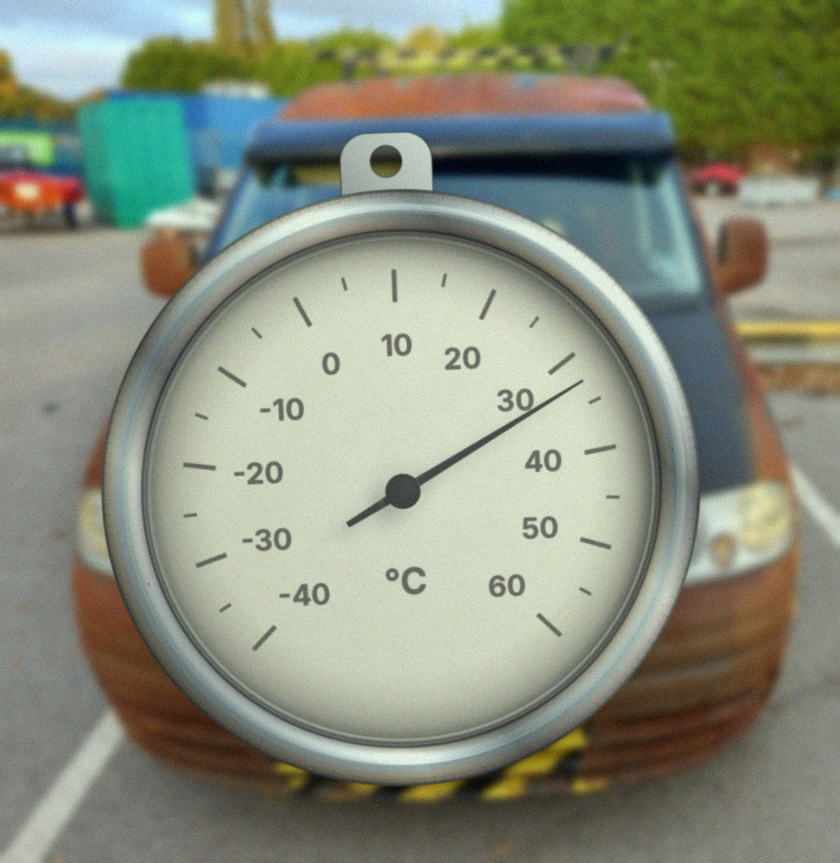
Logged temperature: 32.5 °C
